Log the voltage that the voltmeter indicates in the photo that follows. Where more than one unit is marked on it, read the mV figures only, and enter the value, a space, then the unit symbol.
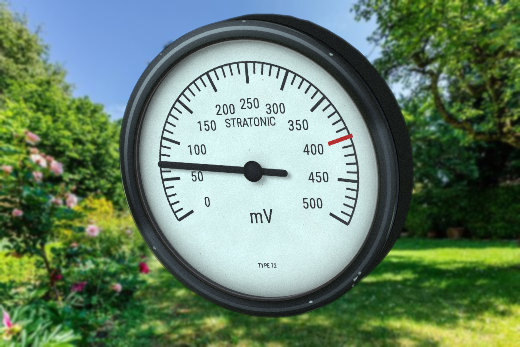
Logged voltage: 70 mV
